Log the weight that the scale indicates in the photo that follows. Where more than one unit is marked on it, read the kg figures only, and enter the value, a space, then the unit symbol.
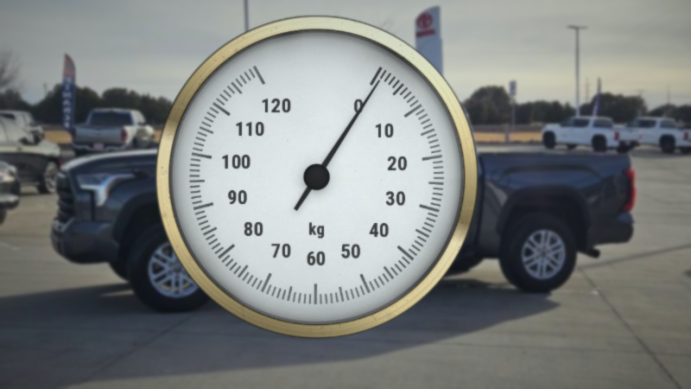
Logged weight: 1 kg
